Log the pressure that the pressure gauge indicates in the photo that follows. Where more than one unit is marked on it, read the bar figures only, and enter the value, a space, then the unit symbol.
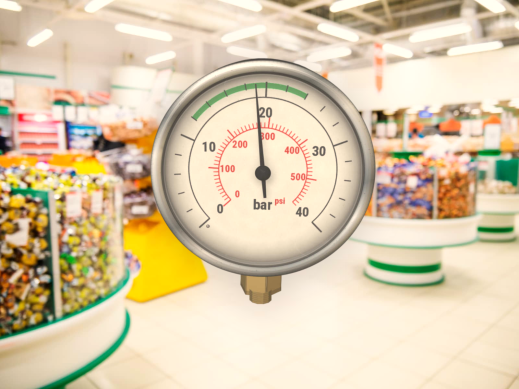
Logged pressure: 19 bar
